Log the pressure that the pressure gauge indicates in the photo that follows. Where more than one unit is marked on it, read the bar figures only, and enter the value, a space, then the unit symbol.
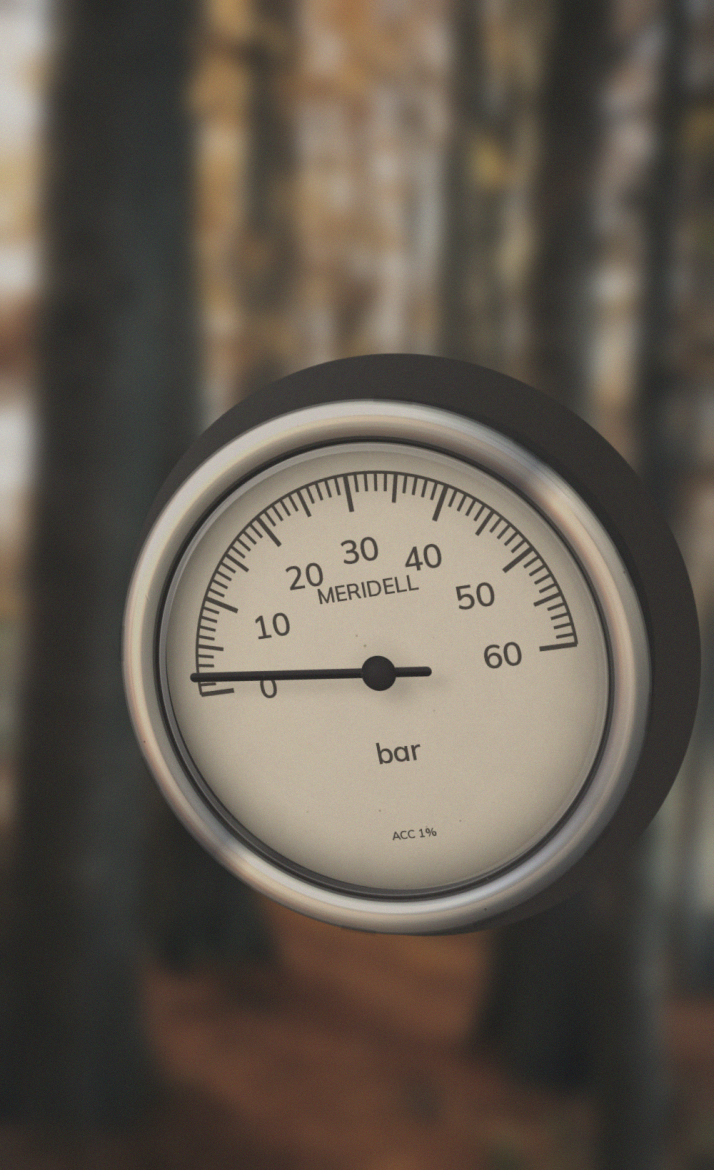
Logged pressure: 2 bar
